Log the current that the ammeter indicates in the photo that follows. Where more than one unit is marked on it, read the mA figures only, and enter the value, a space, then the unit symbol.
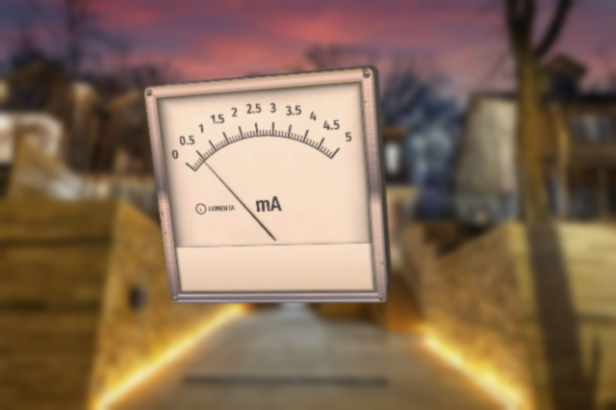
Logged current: 0.5 mA
